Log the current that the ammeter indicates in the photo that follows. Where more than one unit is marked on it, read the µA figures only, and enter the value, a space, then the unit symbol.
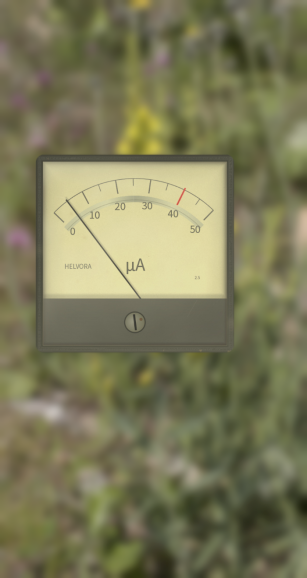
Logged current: 5 µA
